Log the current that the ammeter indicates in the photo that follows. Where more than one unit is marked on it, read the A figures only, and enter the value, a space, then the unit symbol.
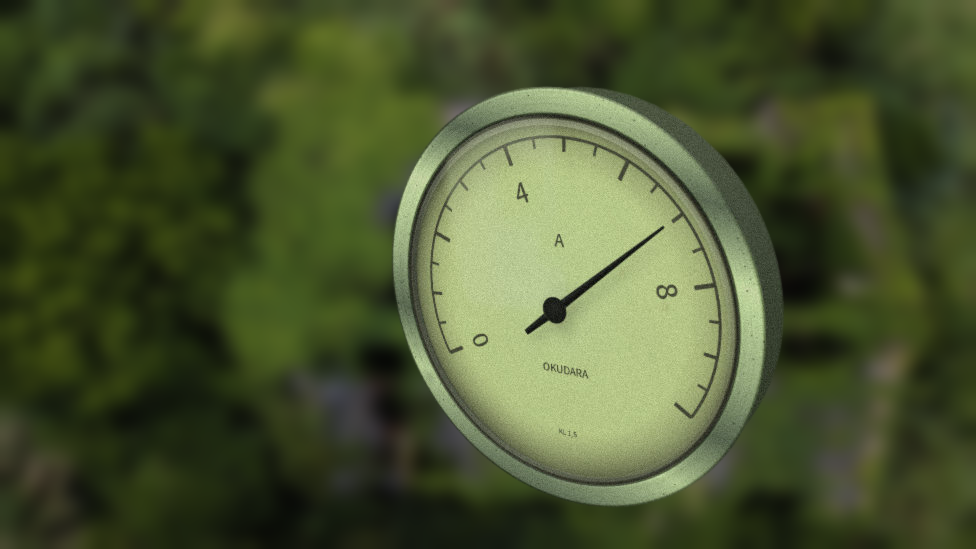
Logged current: 7 A
